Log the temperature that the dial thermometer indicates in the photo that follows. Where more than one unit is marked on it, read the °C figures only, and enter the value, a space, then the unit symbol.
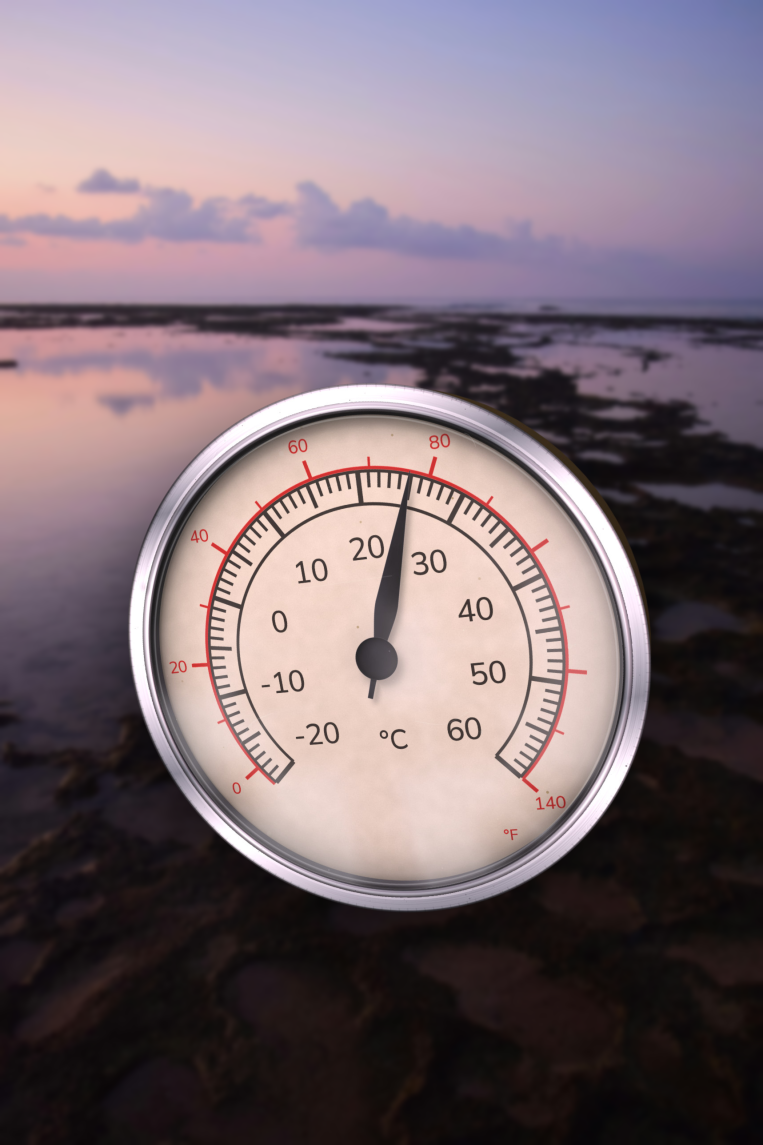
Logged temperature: 25 °C
